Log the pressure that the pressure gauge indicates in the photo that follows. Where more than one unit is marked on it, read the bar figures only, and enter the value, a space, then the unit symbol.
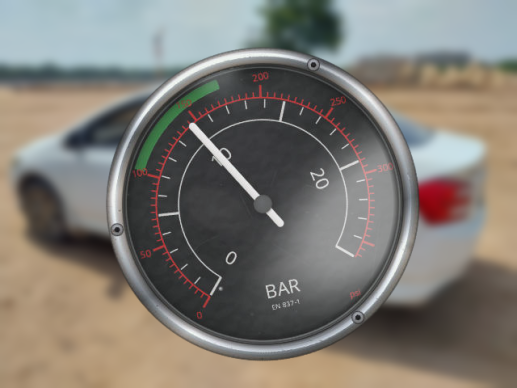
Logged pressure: 10 bar
